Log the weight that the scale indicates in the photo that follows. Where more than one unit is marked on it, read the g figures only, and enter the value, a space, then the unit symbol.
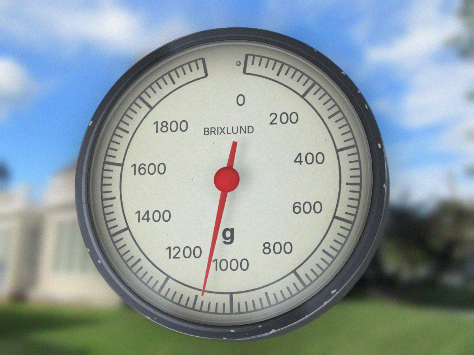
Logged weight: 1080 g
